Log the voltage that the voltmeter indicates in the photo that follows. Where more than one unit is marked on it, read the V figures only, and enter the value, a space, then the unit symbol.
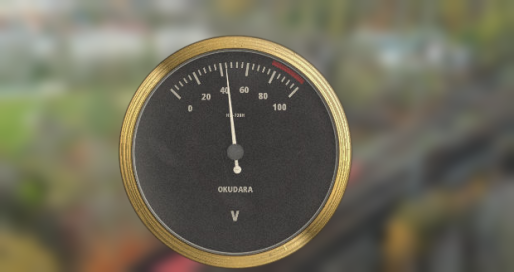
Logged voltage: 44 V
